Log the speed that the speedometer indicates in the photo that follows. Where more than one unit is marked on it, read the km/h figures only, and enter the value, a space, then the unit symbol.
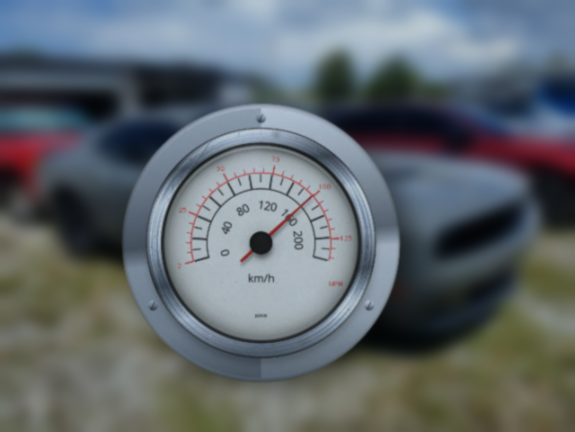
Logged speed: 160 km/h
